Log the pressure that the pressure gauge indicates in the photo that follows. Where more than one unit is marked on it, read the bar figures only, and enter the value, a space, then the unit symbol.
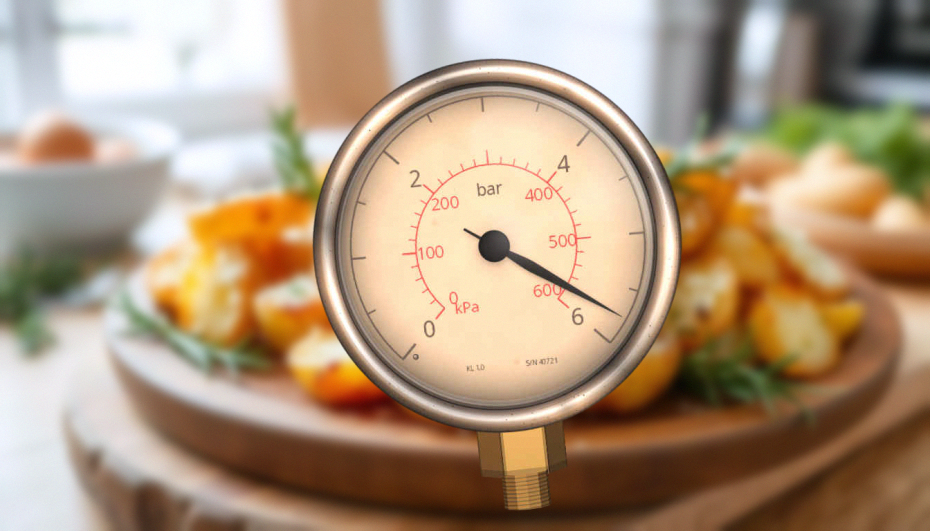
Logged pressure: 5.75 bar
